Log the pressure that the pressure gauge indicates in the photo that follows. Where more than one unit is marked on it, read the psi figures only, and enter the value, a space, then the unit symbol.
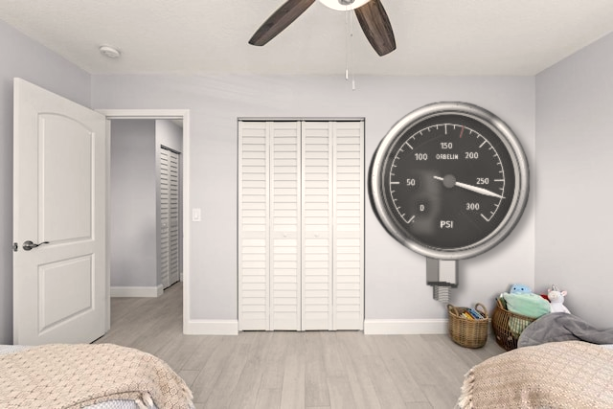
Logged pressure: 270 psi
